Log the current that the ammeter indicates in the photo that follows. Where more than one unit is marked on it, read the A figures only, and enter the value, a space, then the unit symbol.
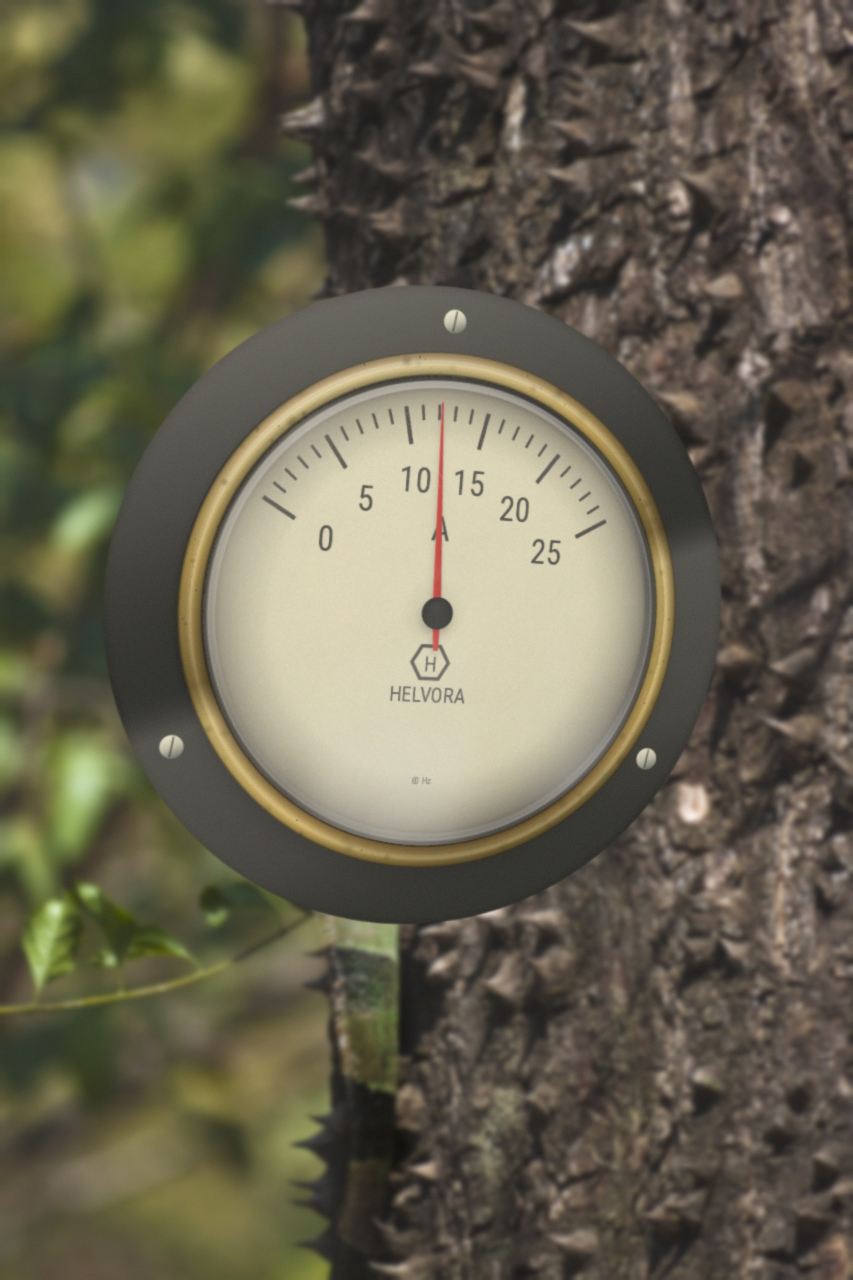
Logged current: 12 A
